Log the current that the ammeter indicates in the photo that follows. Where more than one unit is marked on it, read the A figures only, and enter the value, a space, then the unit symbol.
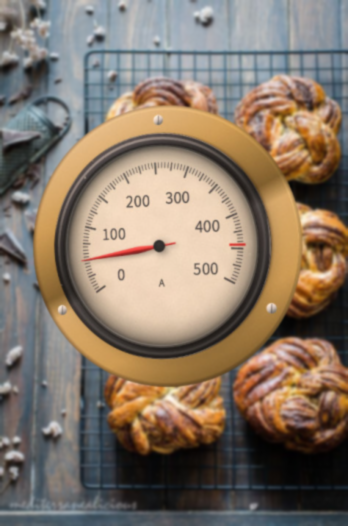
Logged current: 50 A
